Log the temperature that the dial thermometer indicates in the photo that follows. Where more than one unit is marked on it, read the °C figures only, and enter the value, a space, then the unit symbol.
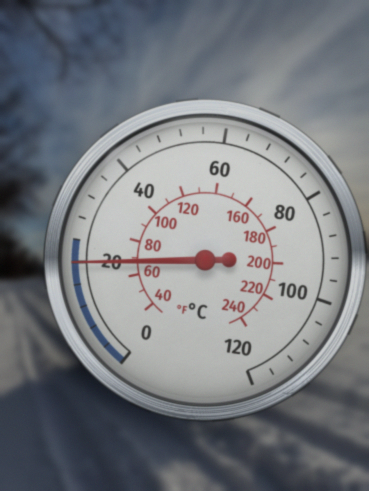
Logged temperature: 20 °C
